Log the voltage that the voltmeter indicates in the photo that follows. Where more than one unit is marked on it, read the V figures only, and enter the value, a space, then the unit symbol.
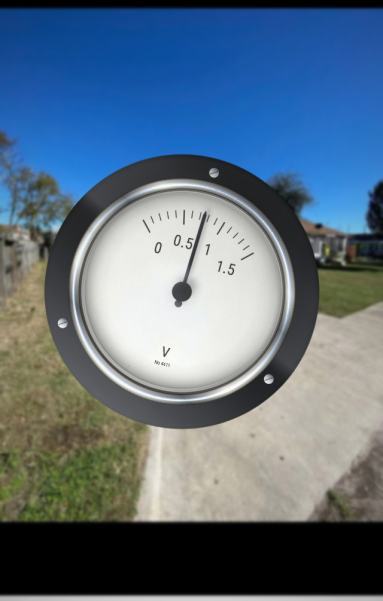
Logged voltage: 0.75 V
